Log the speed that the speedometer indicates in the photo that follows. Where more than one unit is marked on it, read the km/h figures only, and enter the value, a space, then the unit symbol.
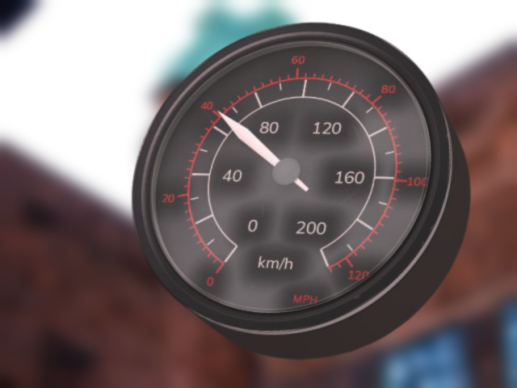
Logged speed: 65 km/h
